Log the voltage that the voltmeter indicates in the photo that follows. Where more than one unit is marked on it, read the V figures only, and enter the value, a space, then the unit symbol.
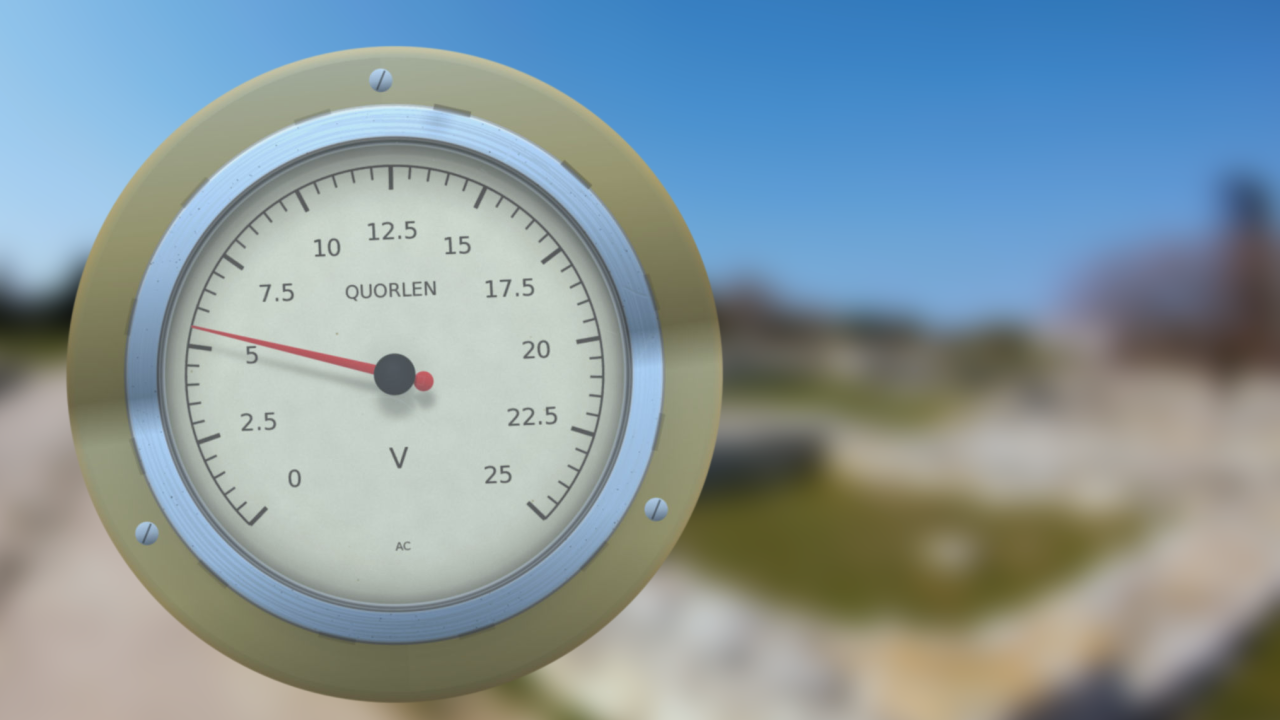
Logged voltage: 5.5 V
